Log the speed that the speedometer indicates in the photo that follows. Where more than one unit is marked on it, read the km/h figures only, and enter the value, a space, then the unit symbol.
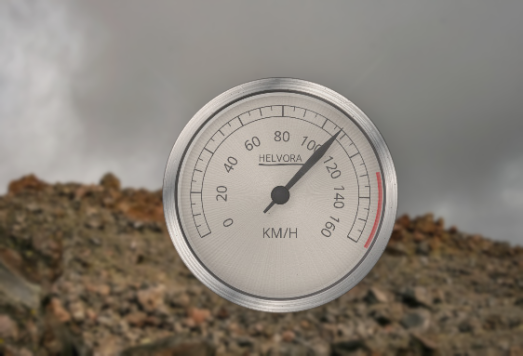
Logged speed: 107.5 km/h
